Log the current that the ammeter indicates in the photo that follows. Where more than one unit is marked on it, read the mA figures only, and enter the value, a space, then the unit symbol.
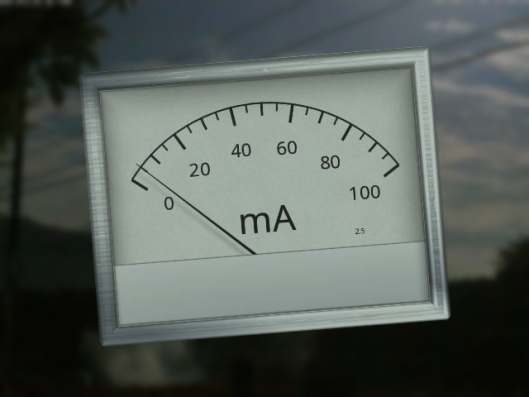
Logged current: 5 mA
